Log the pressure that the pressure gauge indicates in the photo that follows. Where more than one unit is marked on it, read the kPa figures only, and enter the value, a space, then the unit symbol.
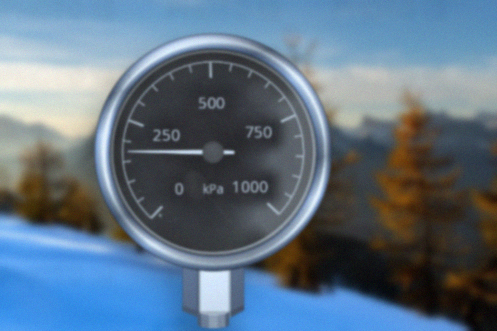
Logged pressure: 175 kPa
